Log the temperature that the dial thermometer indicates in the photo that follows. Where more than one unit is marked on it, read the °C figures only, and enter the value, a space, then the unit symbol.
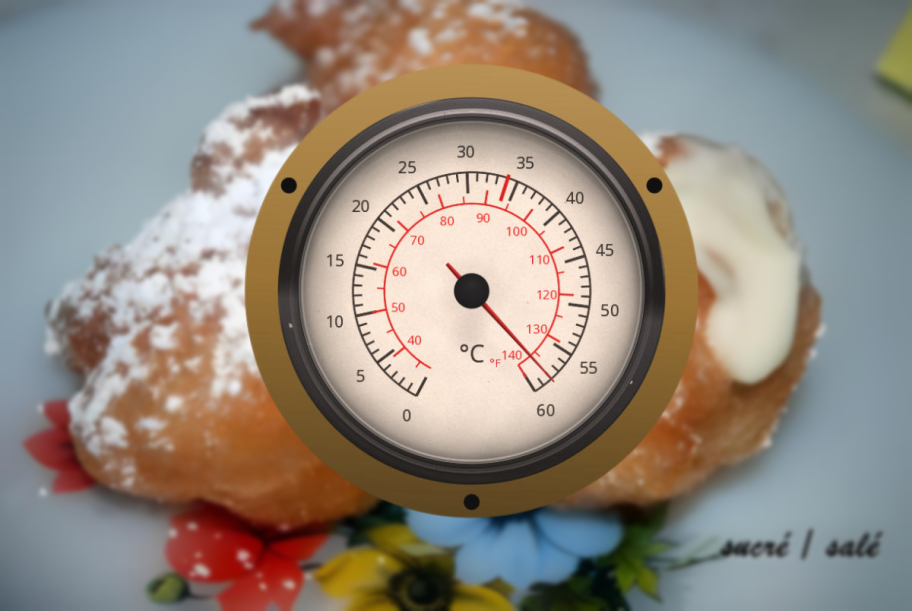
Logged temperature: 58 °C
